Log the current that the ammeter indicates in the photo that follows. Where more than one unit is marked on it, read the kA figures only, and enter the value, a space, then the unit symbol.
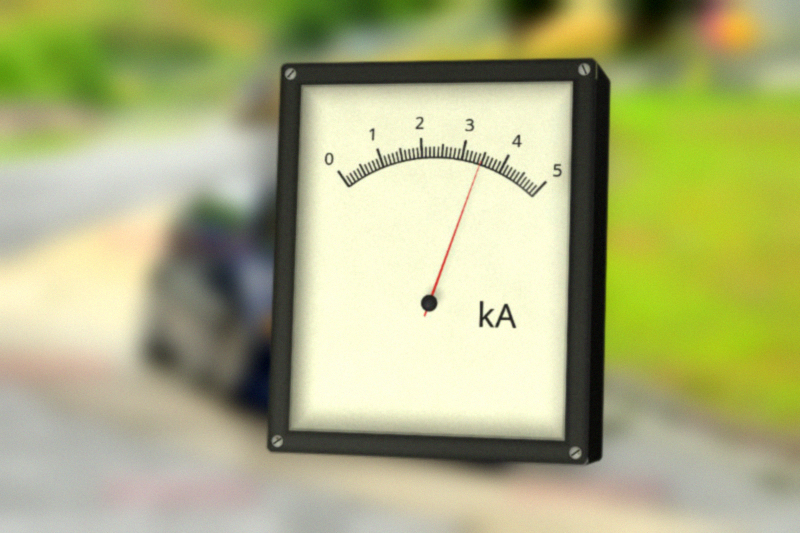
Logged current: 3.5 kA
